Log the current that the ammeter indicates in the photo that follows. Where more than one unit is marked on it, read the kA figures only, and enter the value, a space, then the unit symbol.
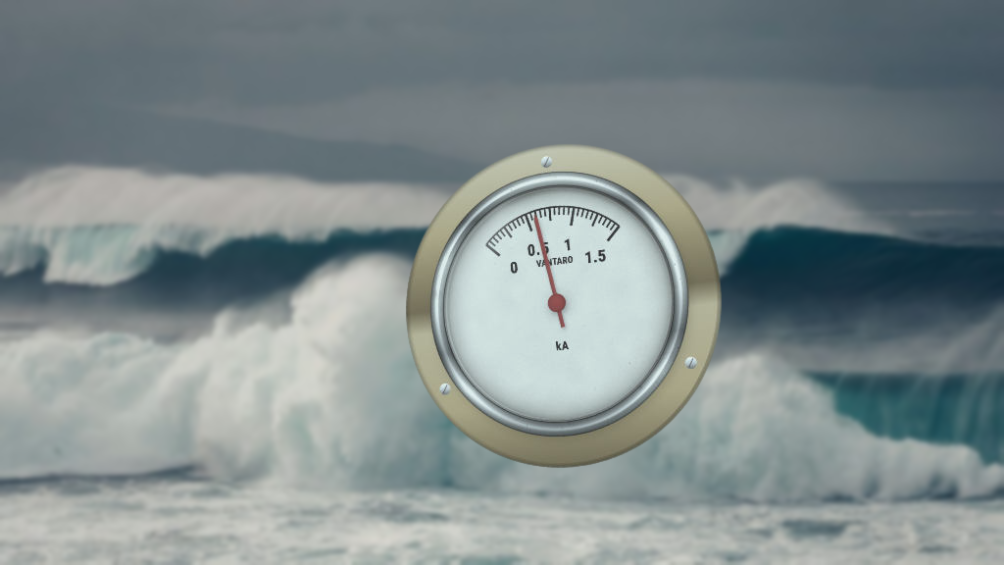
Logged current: 0.6 kA
